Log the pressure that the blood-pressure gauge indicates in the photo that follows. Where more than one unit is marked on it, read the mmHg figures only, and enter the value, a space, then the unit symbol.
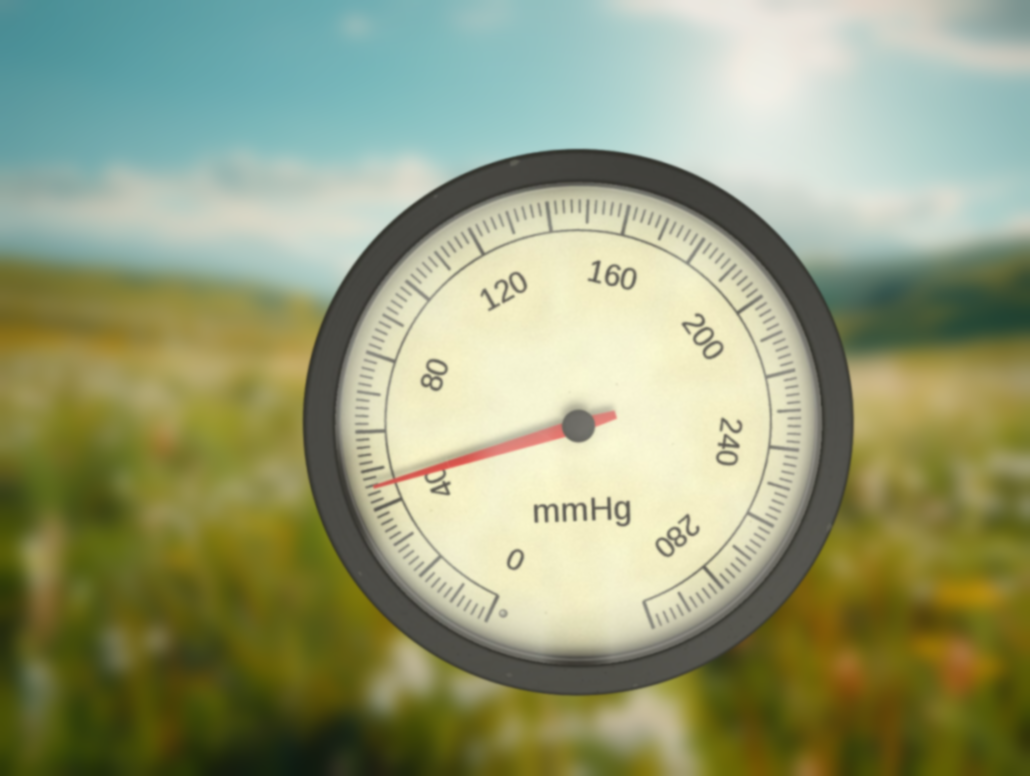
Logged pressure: 46 mmHg
